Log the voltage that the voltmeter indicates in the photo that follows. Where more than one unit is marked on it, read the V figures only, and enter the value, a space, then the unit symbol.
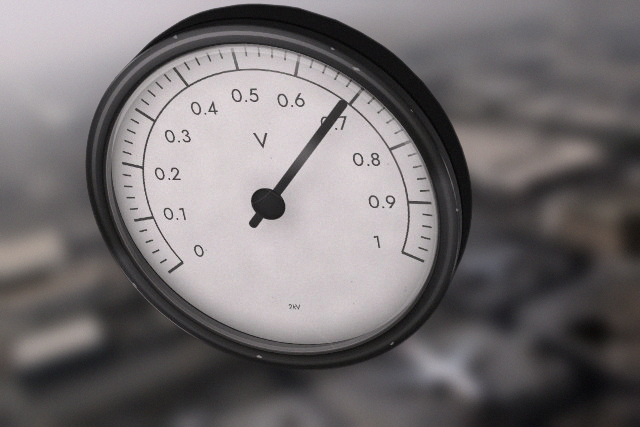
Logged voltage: 0.69 V
